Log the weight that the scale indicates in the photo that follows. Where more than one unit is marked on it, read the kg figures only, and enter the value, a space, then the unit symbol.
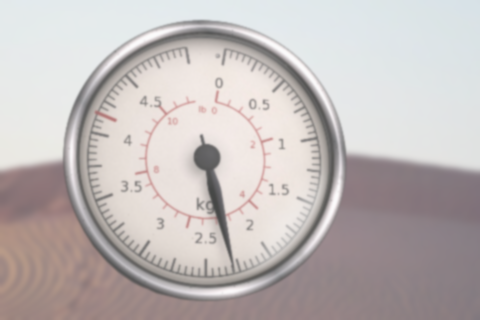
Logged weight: 2.3 kg
